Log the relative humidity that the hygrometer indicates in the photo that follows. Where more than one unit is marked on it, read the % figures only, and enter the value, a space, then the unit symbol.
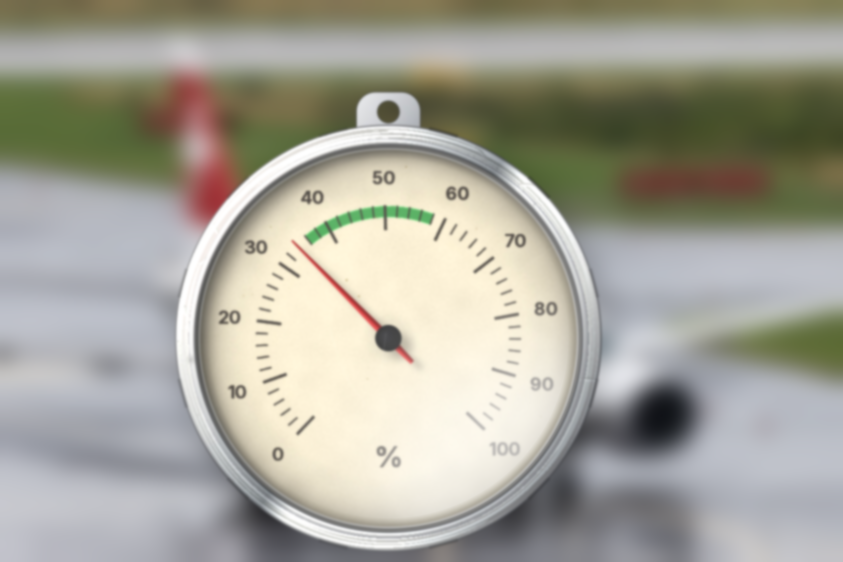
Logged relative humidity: 34 %
